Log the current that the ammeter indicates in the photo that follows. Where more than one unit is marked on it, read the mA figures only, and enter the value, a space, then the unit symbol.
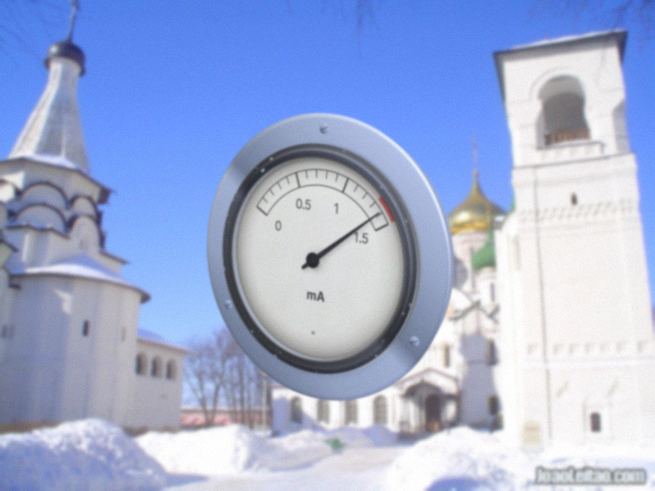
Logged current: 1.4 mA
